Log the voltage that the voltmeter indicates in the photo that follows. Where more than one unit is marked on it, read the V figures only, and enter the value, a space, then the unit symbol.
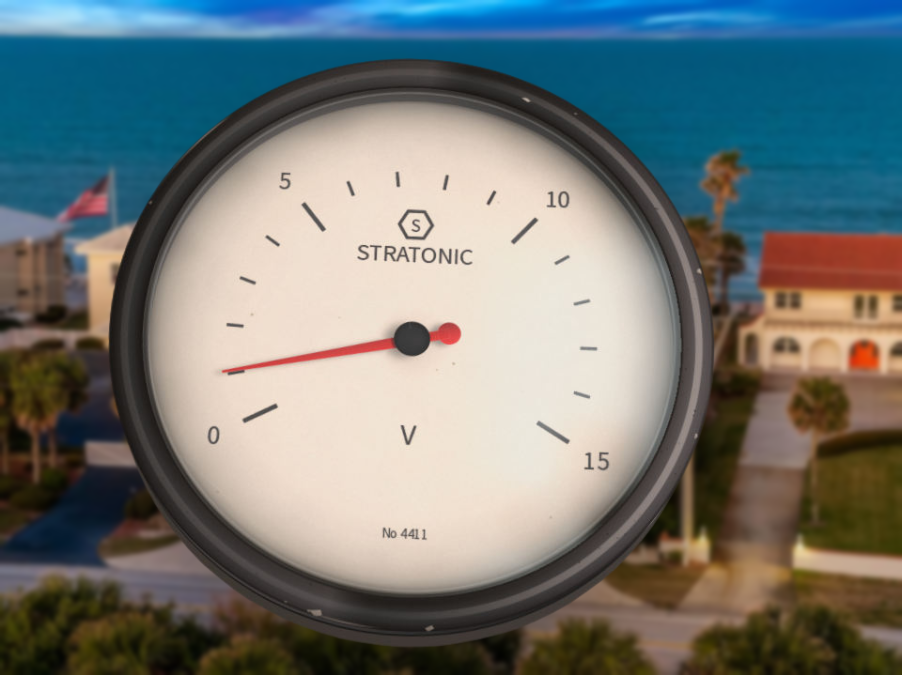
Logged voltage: 1 V
